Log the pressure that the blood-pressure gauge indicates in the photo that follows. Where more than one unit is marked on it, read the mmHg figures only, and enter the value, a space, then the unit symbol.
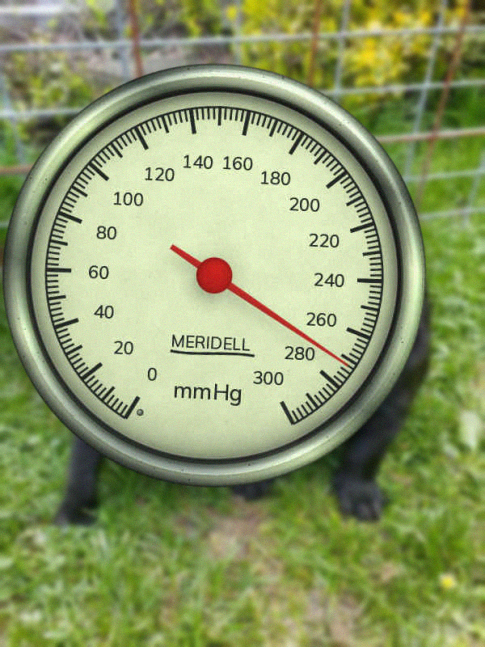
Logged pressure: 272 mmHg
